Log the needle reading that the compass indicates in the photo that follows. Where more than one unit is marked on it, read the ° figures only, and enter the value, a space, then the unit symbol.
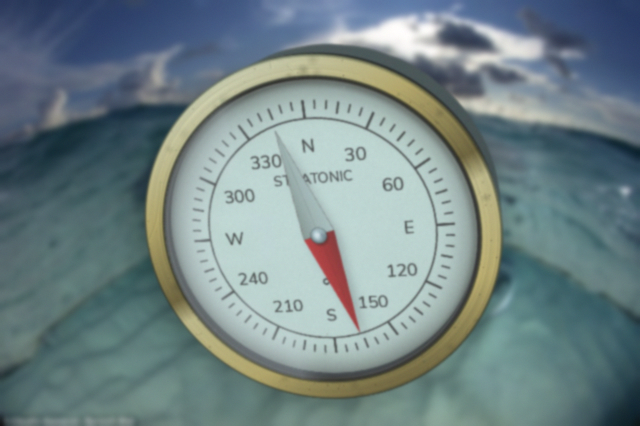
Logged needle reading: 165 °
